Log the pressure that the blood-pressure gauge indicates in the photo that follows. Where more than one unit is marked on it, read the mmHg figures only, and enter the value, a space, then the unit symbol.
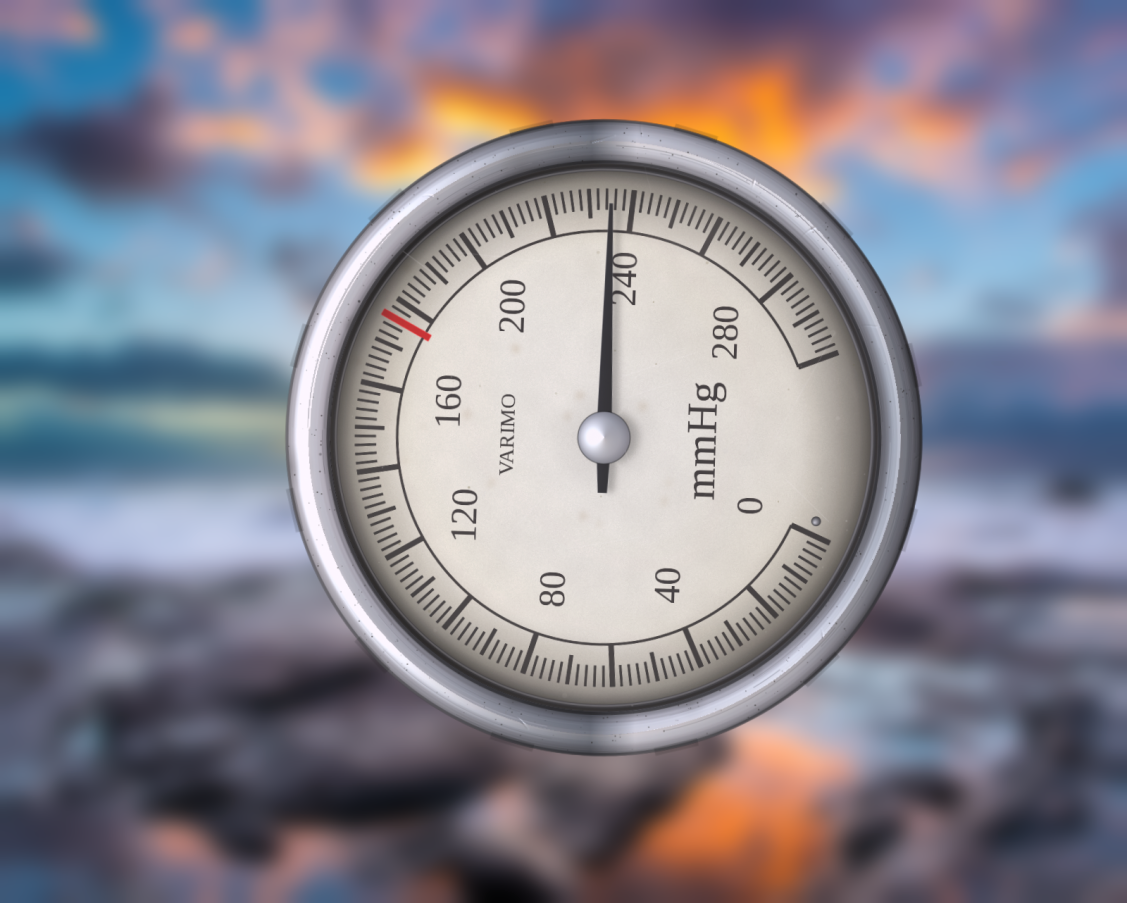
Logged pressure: 235 mmHg
